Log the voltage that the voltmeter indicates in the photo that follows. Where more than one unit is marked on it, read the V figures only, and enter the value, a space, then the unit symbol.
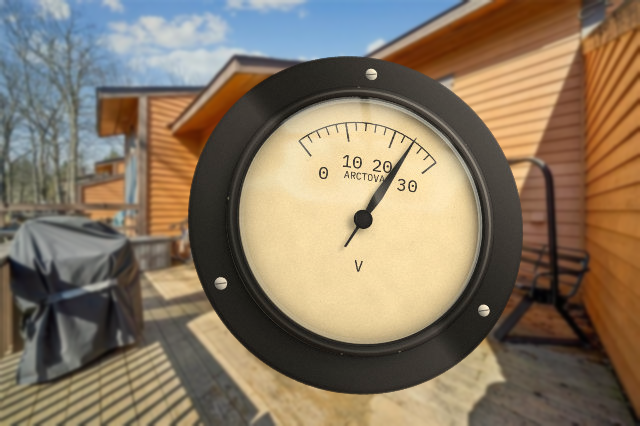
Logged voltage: 24 V
